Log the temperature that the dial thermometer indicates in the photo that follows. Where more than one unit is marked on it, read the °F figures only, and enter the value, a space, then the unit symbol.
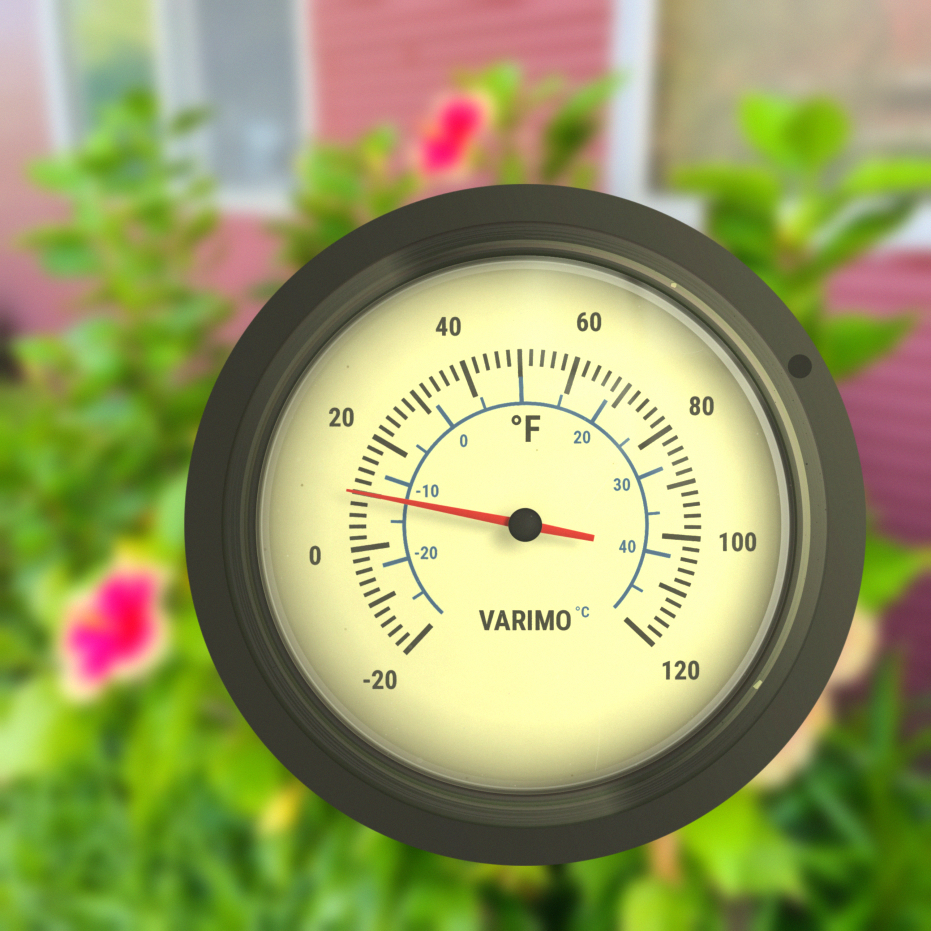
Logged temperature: 10 °F
